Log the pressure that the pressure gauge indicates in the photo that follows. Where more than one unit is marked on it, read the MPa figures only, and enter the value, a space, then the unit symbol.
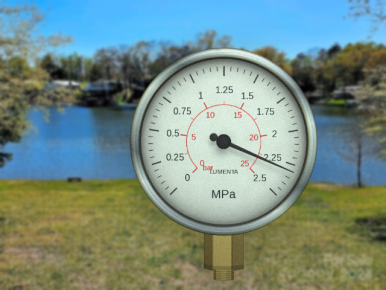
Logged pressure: 2.3 MPa
